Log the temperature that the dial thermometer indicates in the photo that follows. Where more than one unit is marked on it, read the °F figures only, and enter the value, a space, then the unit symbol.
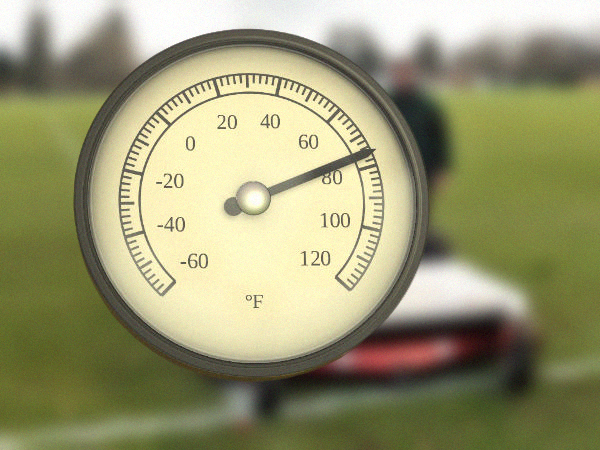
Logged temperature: 76 °F
